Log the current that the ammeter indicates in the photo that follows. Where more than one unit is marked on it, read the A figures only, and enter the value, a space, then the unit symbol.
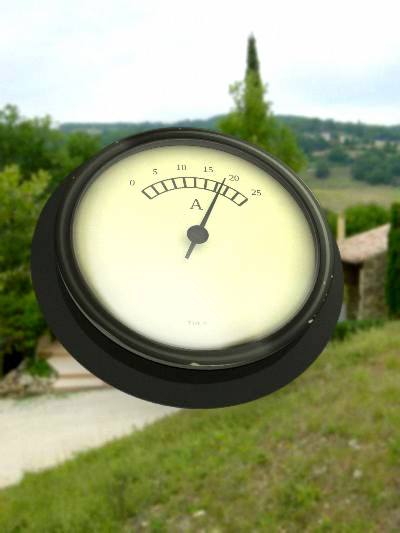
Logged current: 18.75 A
